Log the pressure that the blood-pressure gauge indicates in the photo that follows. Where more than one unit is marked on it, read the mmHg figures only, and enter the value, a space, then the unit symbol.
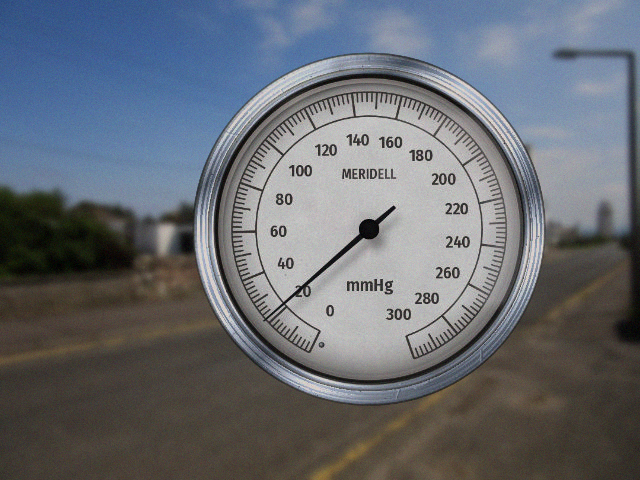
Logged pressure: 22 mmHg
